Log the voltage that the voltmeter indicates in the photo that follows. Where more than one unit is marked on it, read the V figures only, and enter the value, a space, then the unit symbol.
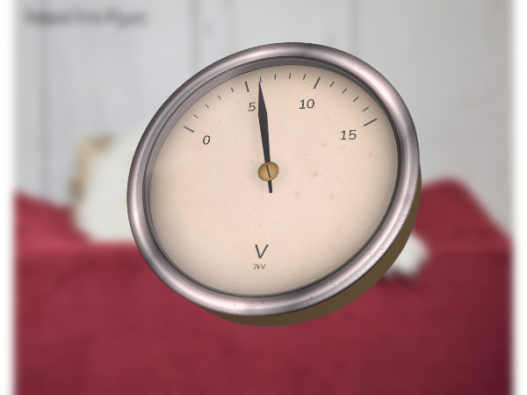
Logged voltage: 6 V
